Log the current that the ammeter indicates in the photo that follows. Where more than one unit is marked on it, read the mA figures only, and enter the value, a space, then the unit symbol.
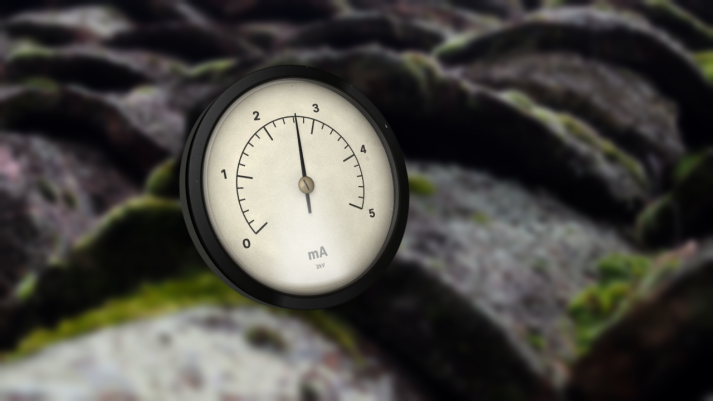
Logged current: 2.6 mA
